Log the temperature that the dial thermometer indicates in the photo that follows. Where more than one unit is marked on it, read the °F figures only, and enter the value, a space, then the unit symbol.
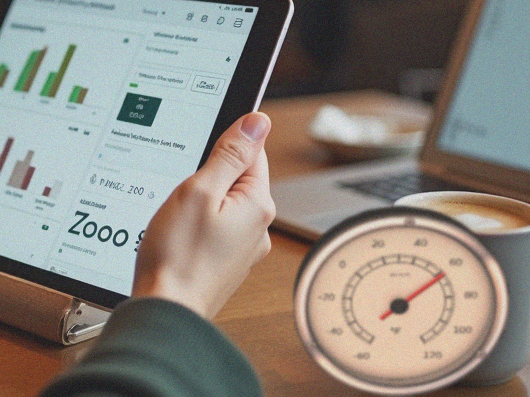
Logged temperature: 60 °F
